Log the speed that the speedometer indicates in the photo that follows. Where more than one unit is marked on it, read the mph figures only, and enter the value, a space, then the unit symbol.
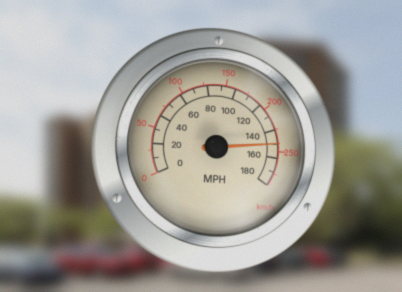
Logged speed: 150 mph
